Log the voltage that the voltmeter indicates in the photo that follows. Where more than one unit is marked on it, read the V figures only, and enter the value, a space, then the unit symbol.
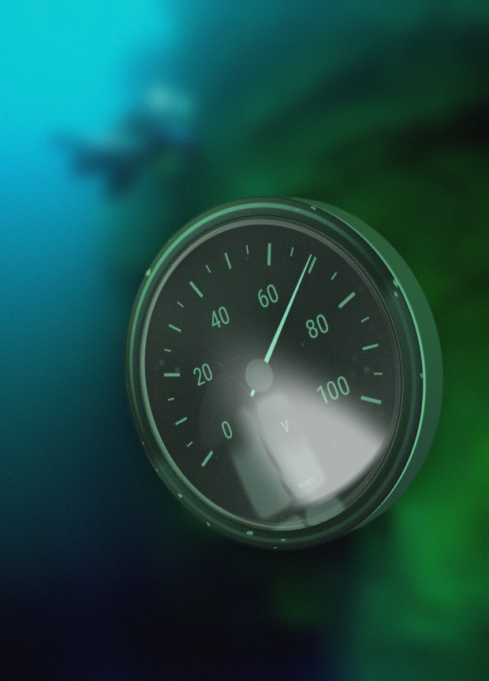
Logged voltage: 70 V
